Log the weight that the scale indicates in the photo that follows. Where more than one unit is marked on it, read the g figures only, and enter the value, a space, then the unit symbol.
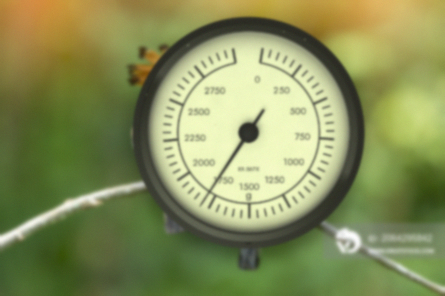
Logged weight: 1800 g
